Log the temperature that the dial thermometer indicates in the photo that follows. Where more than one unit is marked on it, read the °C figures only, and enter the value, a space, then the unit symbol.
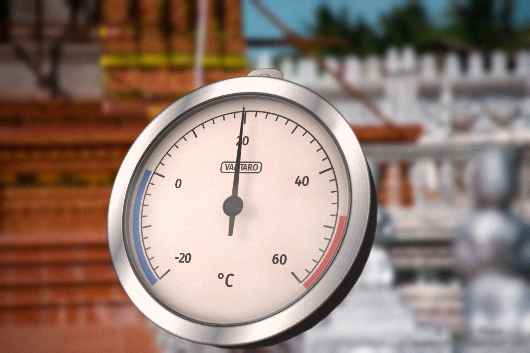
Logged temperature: 20 °C
